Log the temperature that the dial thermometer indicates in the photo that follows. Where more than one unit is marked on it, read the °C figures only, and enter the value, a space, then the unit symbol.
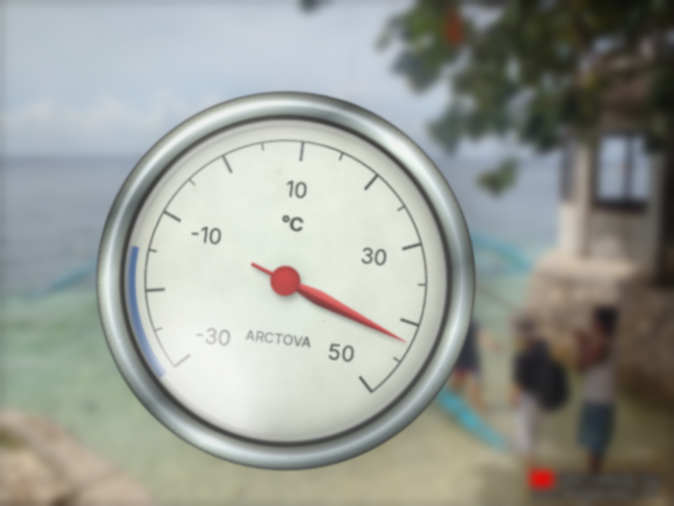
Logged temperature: 42.5 °C
